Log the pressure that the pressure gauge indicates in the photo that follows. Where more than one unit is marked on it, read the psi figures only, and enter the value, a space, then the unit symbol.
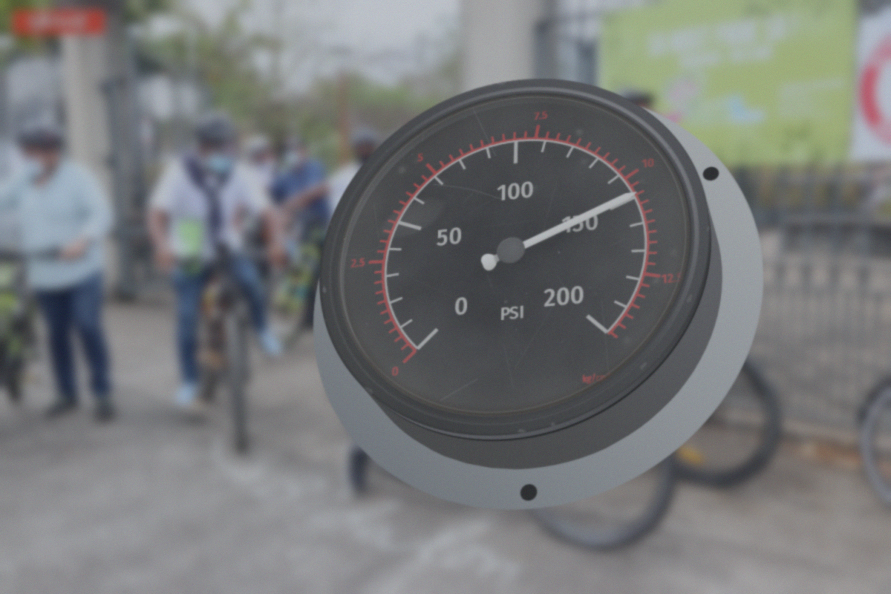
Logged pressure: 150 psi
